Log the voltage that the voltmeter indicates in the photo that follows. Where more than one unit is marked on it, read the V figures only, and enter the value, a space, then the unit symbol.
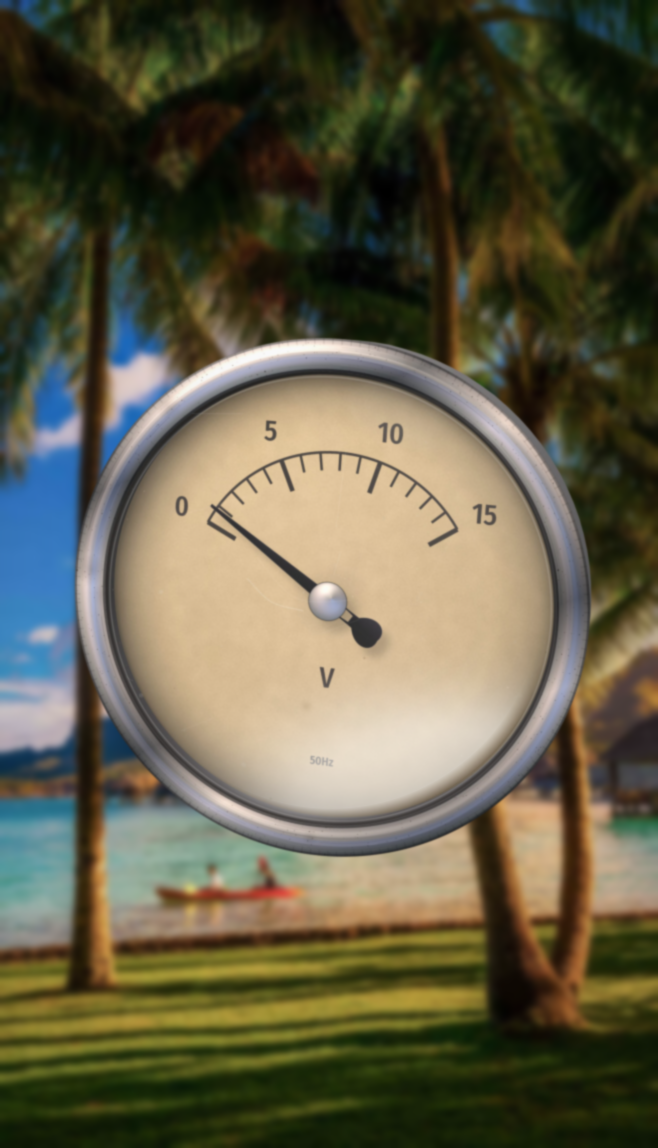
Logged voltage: 1 V
